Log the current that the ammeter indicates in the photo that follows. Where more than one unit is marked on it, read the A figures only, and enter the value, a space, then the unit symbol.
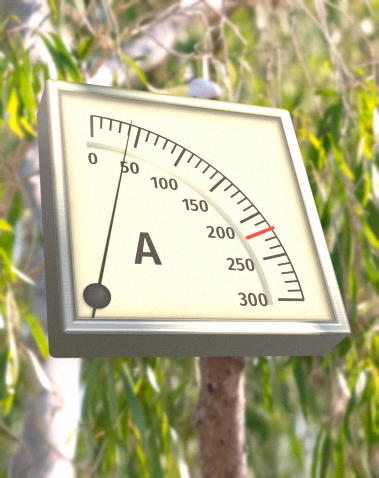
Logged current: 40 A
